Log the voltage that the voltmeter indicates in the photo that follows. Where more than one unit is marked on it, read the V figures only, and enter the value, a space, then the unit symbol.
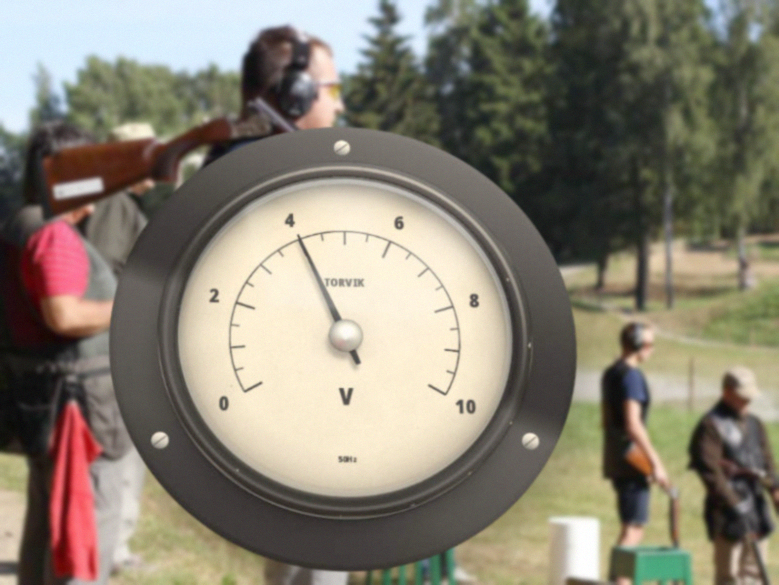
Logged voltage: 4 V
